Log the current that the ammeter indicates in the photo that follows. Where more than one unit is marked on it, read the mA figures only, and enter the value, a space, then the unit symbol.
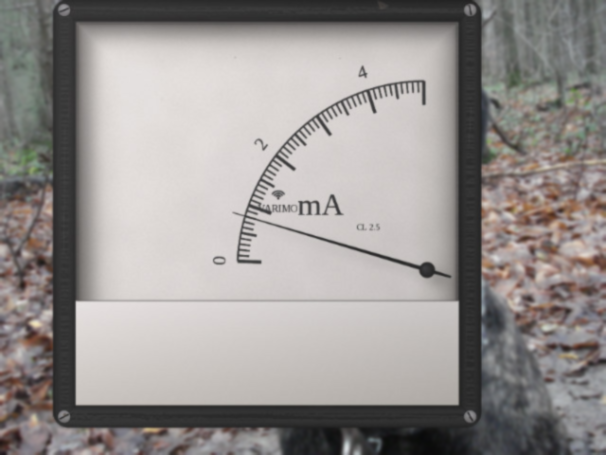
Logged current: 0.8 mA
